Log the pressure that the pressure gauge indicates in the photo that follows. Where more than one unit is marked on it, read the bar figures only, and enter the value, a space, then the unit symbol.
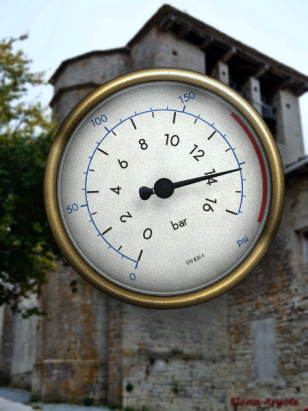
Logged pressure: 14 bar
